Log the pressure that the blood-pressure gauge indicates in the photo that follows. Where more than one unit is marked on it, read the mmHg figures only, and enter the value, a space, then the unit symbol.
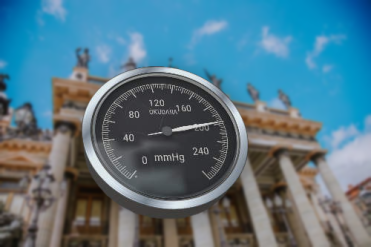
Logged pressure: 200 mmHg
